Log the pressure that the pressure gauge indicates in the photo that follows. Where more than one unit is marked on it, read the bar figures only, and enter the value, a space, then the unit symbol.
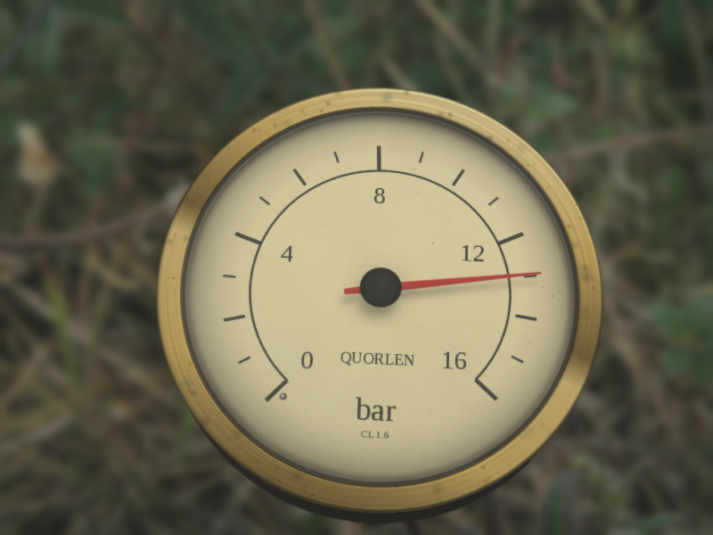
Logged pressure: 13 bar
